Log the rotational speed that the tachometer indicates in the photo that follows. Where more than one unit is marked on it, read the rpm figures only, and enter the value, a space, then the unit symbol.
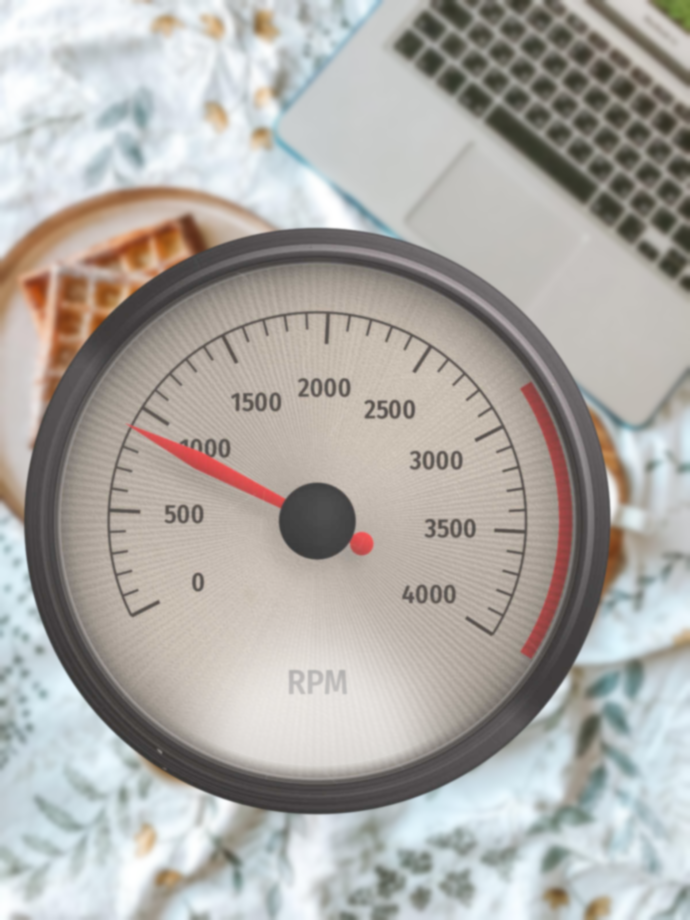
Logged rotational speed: 900 rpm
